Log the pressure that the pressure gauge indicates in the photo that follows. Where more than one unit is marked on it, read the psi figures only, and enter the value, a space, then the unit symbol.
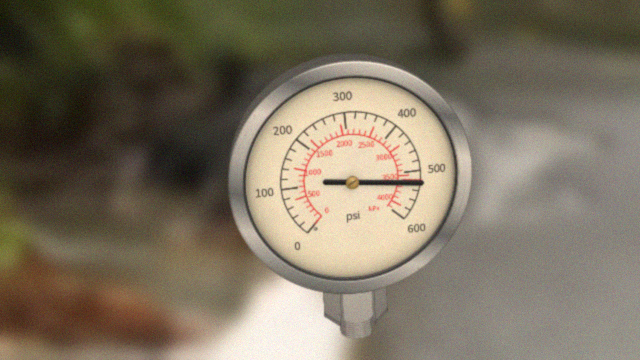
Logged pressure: 520 psi
